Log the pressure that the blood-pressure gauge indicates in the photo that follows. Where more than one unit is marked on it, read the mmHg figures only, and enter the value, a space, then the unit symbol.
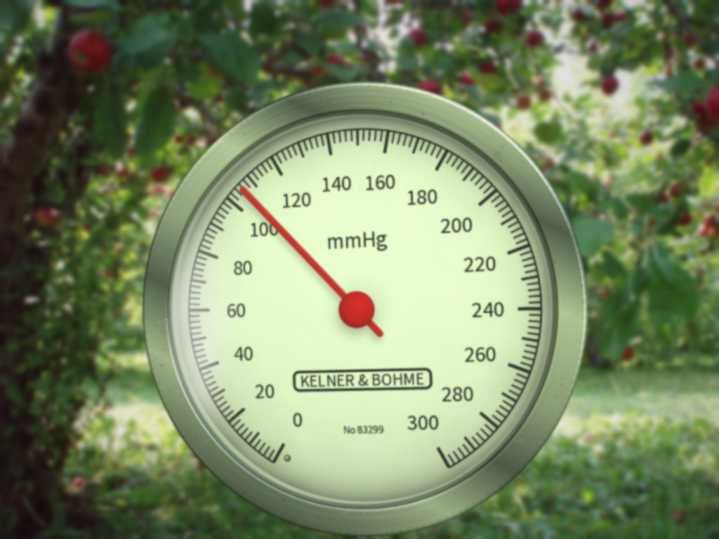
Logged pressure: 106 mmHg
